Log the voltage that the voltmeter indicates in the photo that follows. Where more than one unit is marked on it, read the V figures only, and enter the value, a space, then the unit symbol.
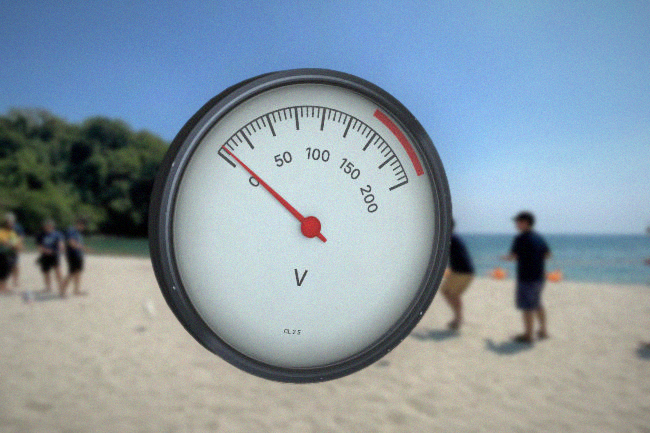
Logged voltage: 5 V
